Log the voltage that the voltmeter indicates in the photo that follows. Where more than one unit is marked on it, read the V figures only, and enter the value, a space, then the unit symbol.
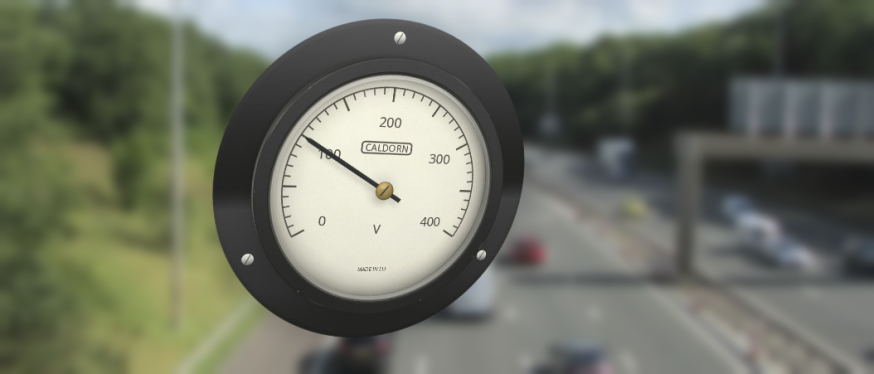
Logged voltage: 100 V
